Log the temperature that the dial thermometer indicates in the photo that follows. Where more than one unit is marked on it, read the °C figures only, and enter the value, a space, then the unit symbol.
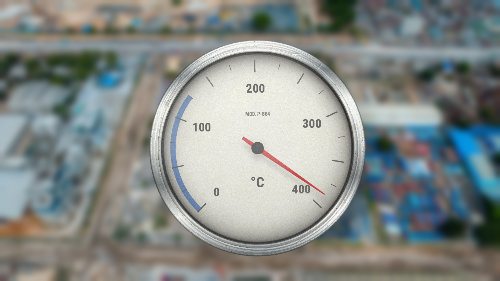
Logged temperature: 387.5 °C
